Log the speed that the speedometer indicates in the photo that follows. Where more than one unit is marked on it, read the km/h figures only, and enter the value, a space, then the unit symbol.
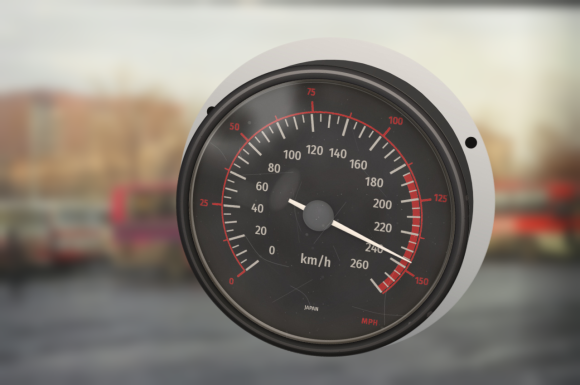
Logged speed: 235 km/h
